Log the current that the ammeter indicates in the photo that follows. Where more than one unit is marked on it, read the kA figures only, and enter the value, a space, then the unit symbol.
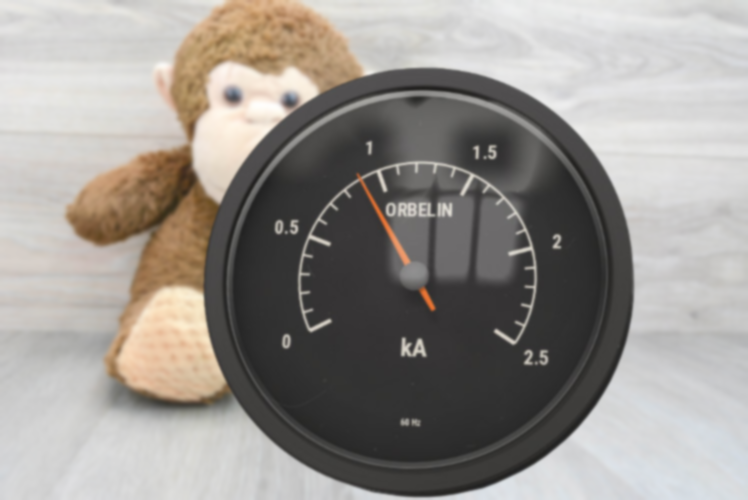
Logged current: 0.9 kA
